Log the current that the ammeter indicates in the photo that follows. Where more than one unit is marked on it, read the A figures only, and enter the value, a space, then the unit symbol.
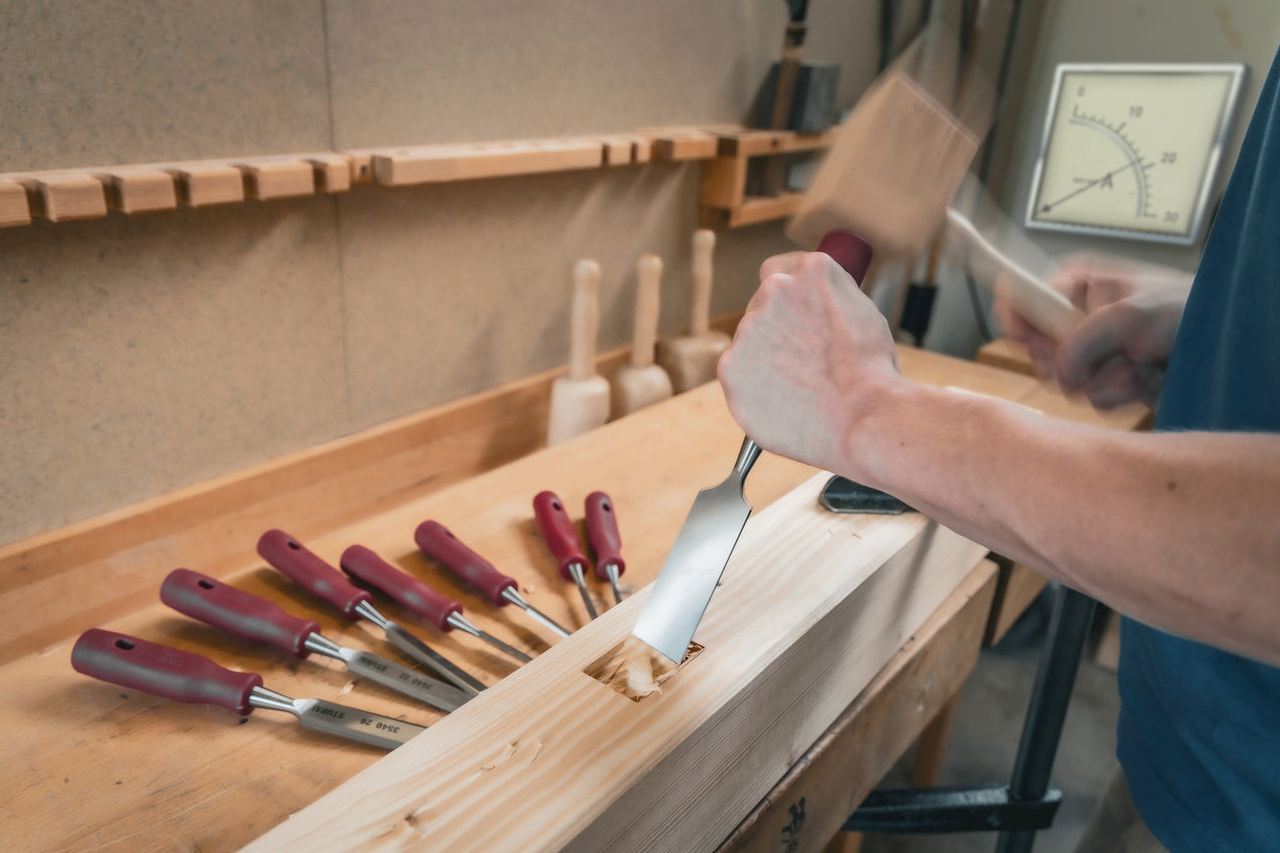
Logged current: 18 A
